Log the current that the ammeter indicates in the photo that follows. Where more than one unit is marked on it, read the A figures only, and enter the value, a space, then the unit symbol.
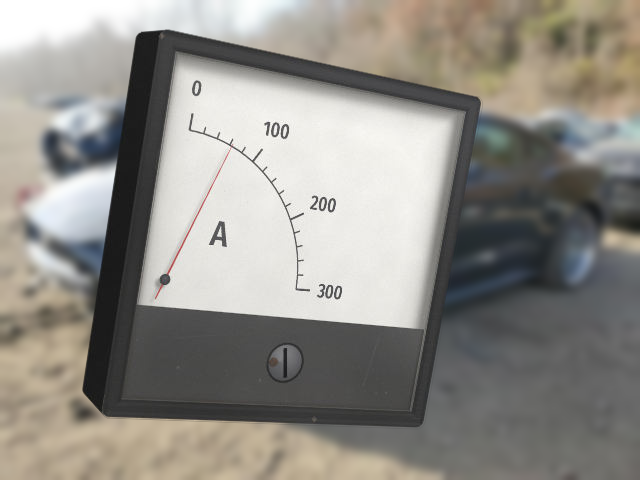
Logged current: 60 A
